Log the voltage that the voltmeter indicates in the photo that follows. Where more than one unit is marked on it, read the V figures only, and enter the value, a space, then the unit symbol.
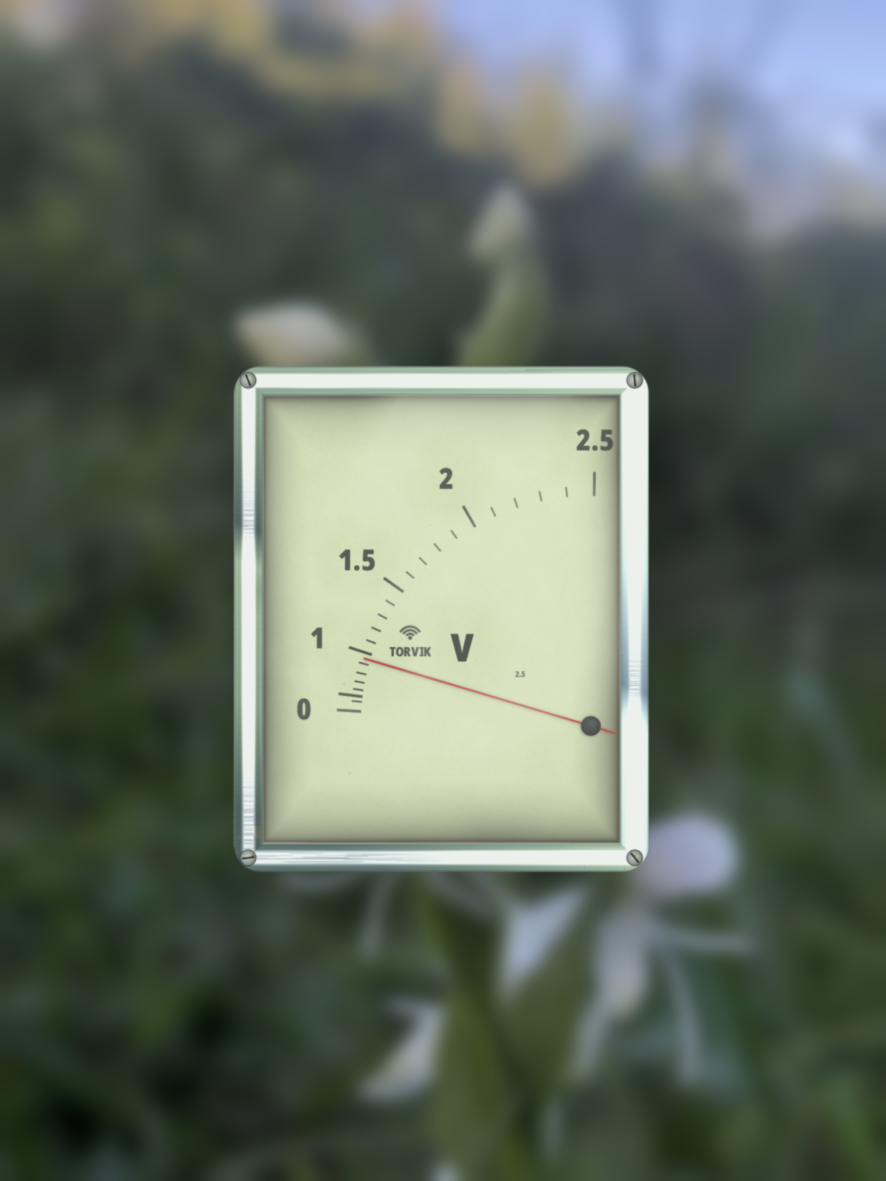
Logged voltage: 0.95 V
